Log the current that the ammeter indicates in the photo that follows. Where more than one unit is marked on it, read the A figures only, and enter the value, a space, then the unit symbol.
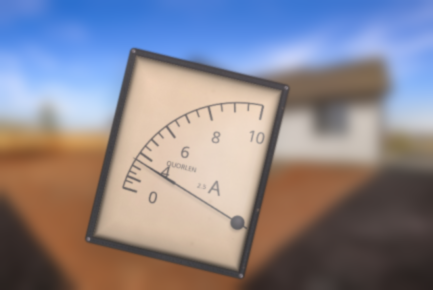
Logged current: 3.5 A
